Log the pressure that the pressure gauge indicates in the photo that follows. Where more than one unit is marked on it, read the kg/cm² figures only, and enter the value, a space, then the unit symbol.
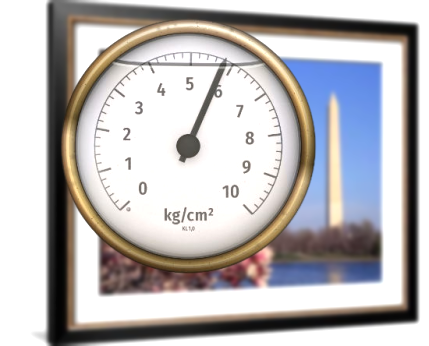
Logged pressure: 5.8 kg/cm²
